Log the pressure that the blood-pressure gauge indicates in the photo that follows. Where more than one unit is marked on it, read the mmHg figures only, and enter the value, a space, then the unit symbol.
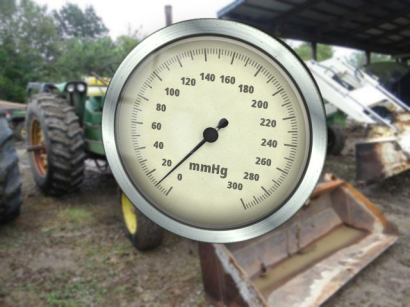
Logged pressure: 10 mmHg
